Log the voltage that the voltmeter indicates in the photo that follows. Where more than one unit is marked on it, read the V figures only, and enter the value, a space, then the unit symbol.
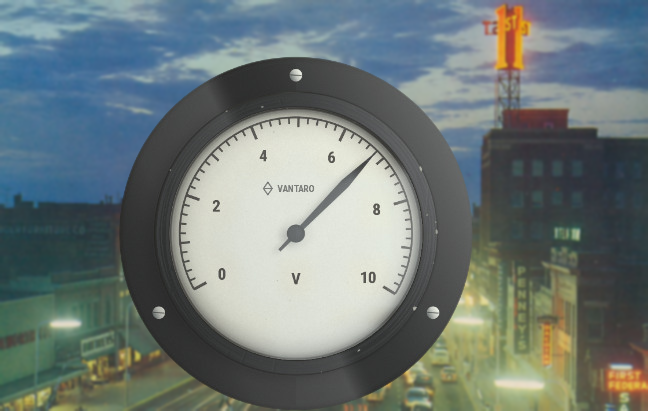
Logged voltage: 6.8 V
